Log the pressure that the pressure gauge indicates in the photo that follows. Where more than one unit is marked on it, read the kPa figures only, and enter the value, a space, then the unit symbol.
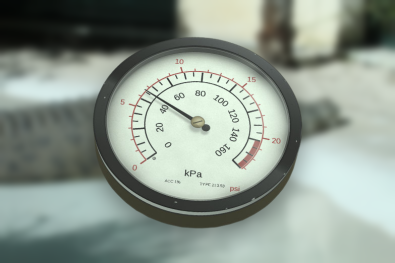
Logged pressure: 45 kPa
